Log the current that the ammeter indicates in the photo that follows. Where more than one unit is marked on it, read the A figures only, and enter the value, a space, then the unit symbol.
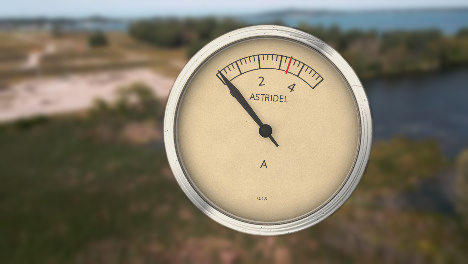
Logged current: 0.2 A
